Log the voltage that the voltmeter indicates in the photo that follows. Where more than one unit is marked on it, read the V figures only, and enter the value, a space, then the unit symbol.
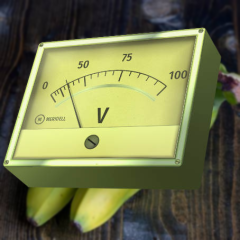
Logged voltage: 35 V
